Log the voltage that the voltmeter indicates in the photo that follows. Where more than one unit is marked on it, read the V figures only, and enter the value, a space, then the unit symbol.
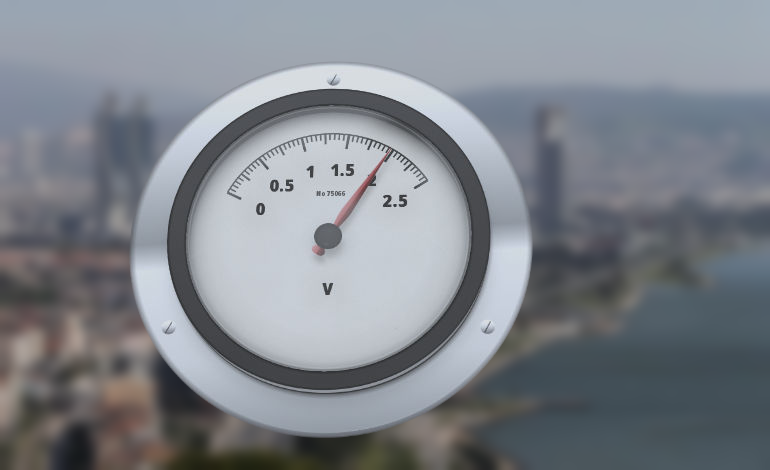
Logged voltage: 2 V
